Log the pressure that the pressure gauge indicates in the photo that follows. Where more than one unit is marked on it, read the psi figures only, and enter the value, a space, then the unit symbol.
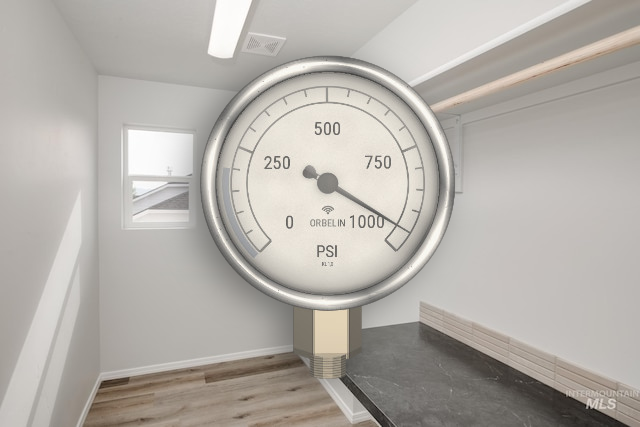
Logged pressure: 950 psi
